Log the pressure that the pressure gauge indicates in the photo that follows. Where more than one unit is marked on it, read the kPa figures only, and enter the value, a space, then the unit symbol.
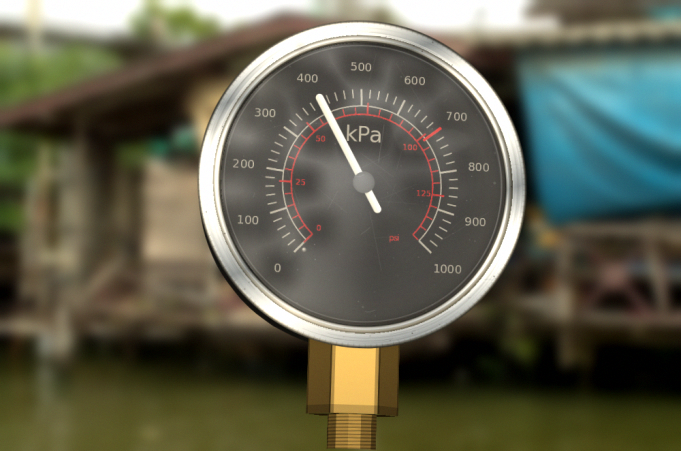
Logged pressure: 400 kPa
